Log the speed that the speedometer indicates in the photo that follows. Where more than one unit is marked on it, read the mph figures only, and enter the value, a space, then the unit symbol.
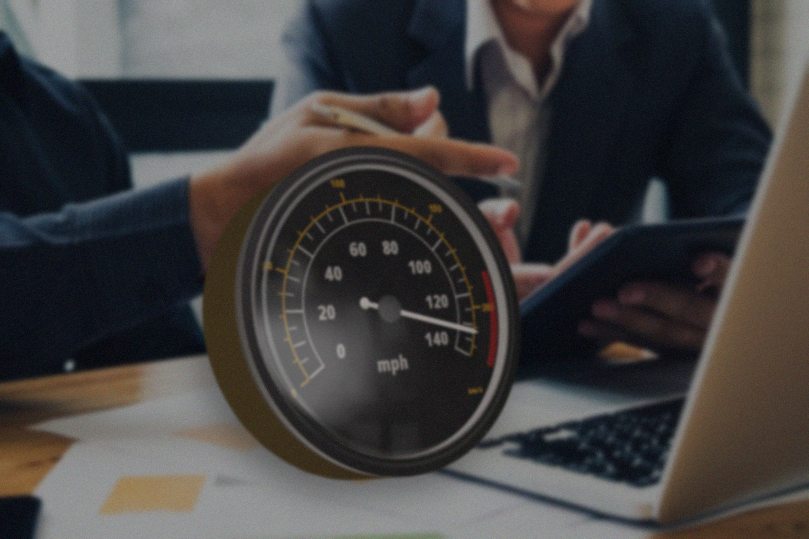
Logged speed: 132.5 mph
